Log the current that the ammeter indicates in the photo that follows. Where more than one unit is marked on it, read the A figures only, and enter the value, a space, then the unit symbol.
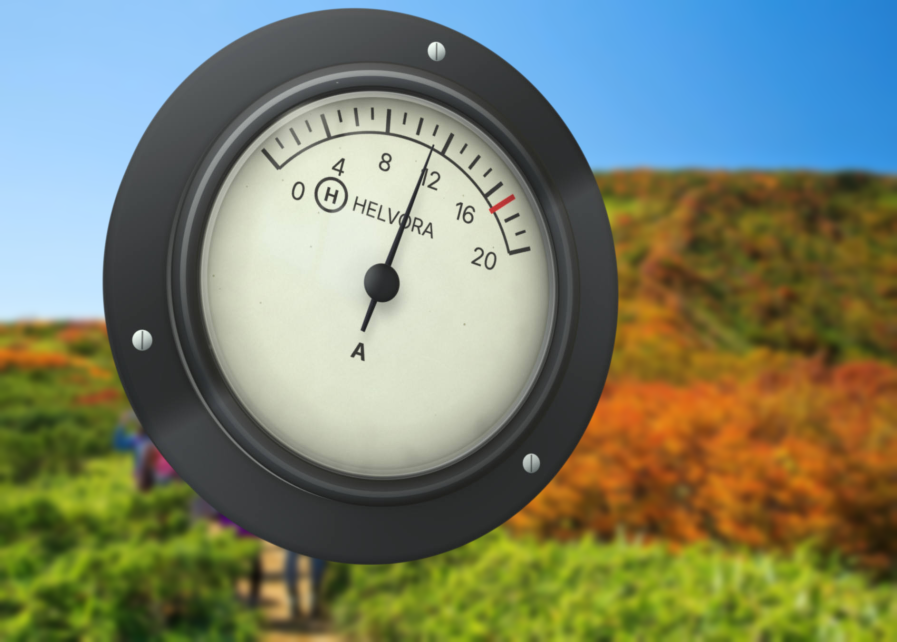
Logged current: 11 A
